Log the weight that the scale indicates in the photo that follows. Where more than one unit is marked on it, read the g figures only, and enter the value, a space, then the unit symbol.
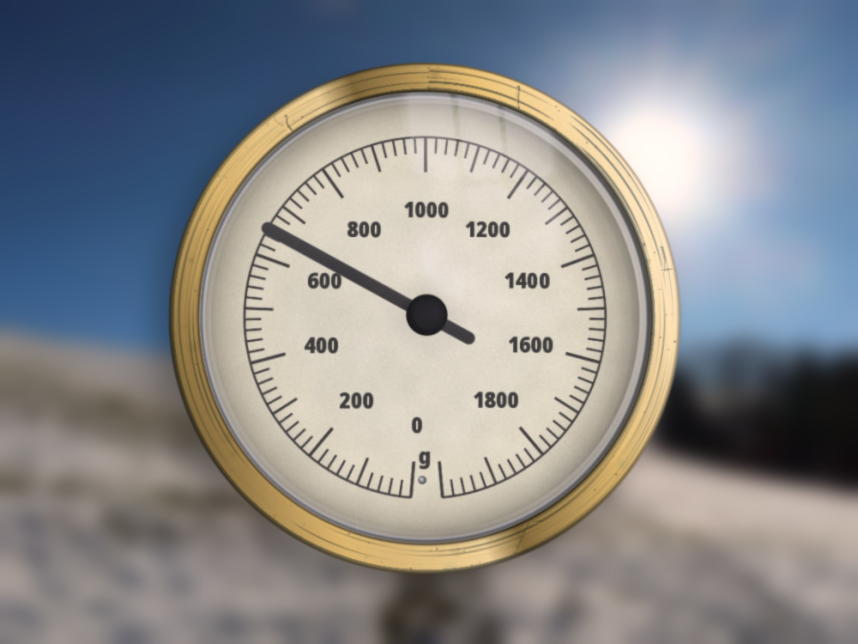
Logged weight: 650 g
